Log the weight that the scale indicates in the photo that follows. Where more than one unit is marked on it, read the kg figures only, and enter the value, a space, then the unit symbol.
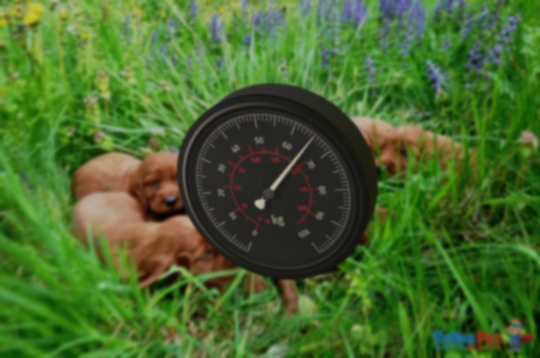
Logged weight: 65 kg
